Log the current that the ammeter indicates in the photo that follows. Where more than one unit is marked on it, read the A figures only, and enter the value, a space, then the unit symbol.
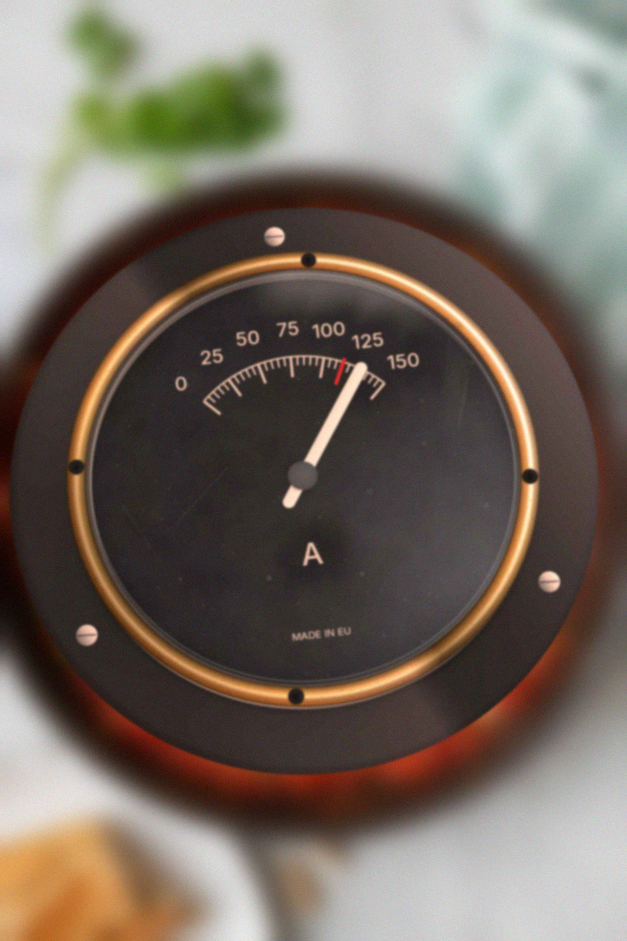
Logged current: 130 A
